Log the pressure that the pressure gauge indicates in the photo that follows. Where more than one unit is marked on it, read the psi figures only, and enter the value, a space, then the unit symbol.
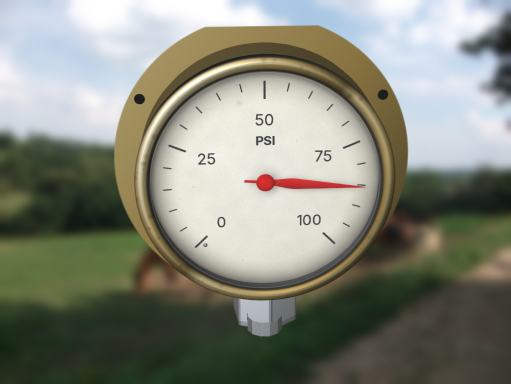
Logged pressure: 85 psi
